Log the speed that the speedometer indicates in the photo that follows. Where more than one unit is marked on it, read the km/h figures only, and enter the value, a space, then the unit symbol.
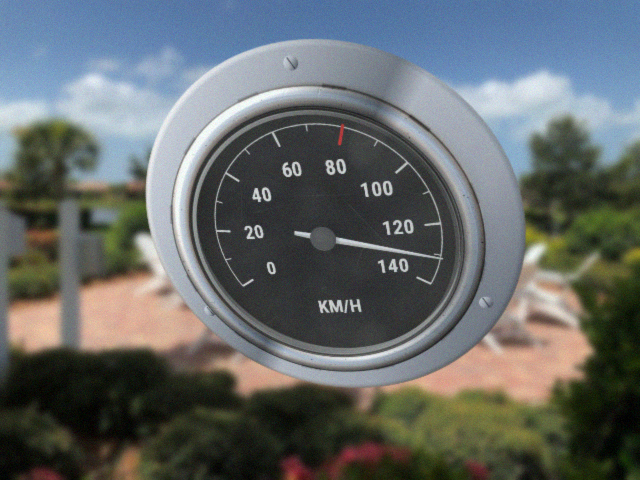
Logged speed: 130 km/h
